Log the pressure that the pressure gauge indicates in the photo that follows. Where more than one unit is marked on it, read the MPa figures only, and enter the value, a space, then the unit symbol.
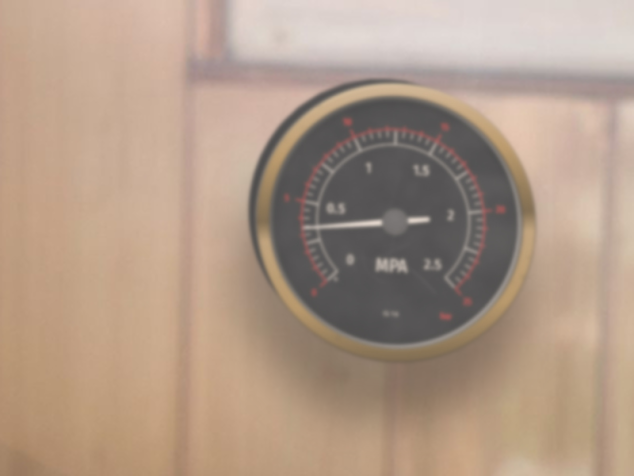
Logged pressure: 0.35 MPa
